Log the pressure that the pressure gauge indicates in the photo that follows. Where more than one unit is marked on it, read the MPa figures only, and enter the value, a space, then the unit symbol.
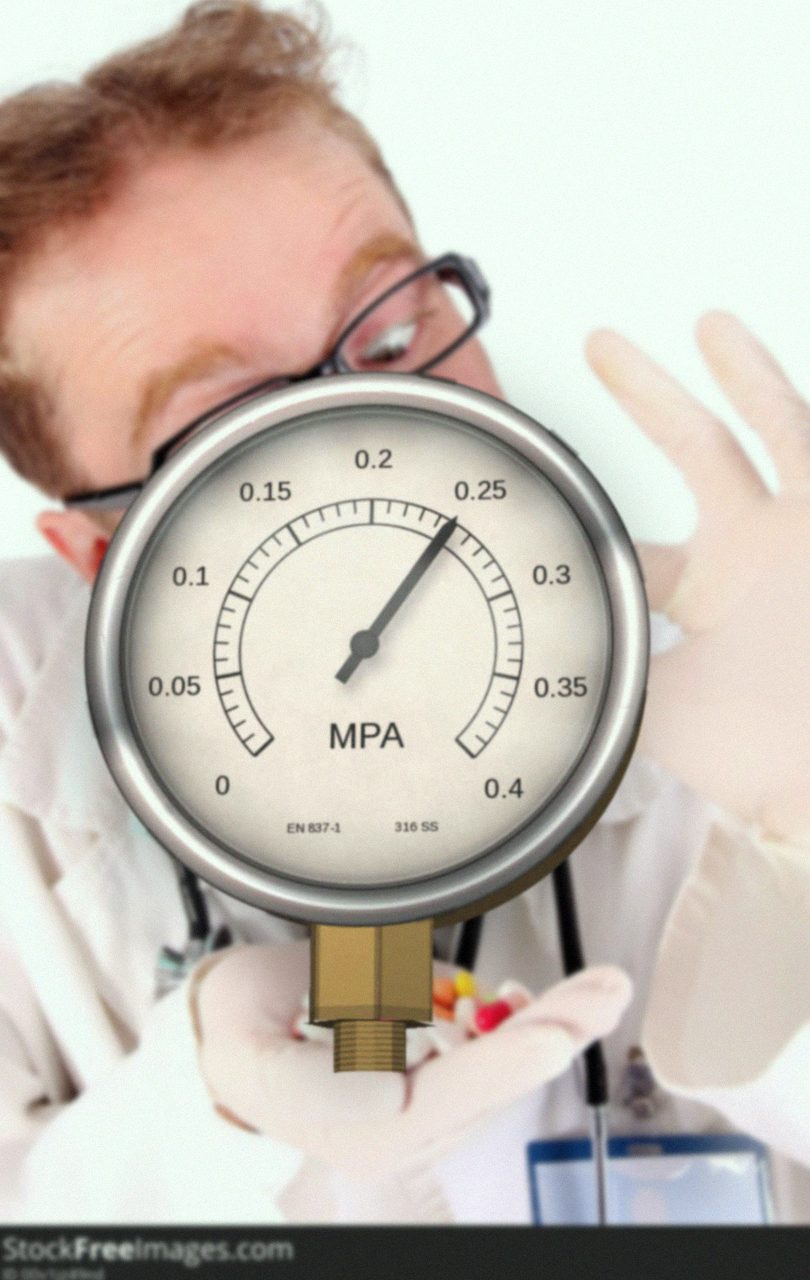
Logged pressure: 0.25 MPa
